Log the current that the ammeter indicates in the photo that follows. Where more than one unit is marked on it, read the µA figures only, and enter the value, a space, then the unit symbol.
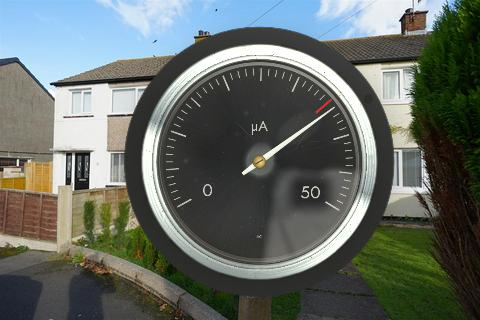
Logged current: 36 µA
